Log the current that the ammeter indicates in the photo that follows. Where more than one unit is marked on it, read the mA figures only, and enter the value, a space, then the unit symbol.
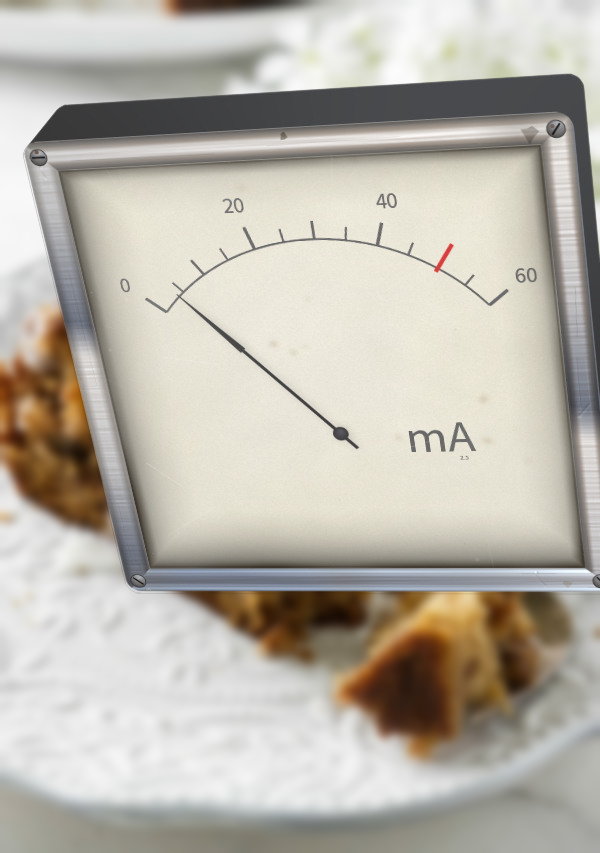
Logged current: 5 mA
